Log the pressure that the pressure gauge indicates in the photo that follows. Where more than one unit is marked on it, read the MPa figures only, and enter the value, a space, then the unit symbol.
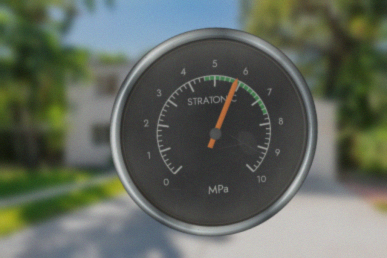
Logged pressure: 5.8 MPa
